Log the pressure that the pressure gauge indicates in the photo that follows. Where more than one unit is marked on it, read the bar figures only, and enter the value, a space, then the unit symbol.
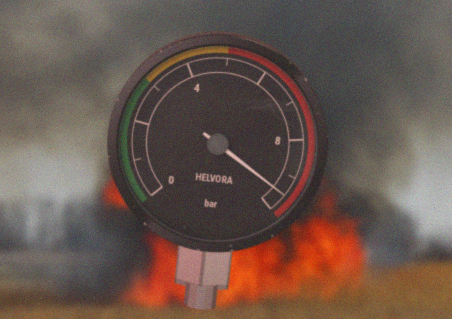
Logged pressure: 9.5 bar
